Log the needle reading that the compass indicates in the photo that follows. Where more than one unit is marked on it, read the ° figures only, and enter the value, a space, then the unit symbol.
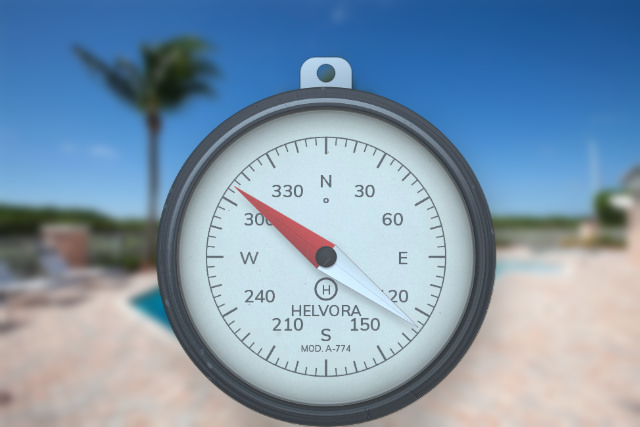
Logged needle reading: 307.5 °
